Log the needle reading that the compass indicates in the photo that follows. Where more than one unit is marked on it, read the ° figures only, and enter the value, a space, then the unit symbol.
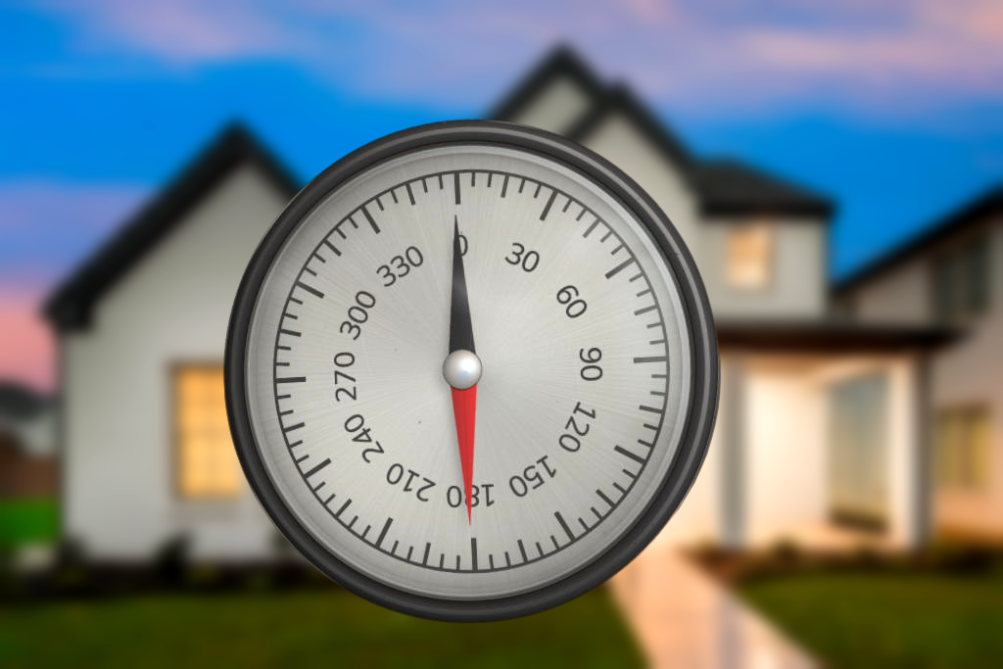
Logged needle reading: 180 °
